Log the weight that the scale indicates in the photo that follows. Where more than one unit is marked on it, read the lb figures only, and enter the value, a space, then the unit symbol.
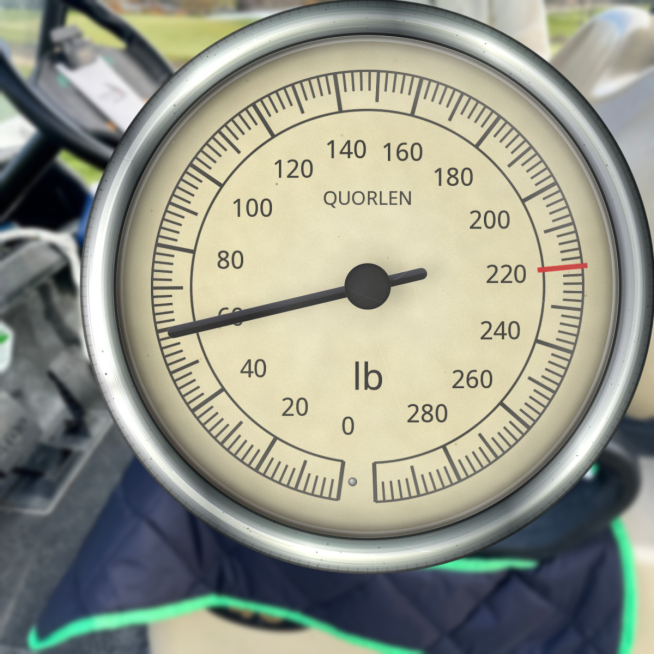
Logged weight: 59 lb
